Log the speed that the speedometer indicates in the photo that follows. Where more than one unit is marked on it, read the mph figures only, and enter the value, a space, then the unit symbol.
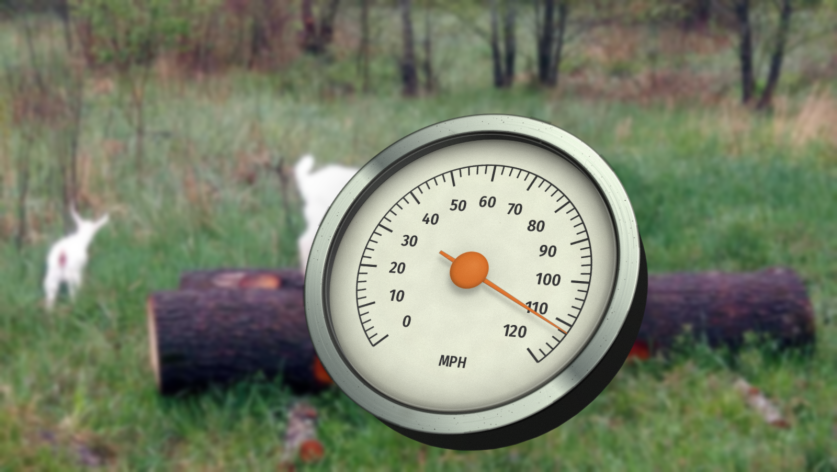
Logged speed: 112 mph
